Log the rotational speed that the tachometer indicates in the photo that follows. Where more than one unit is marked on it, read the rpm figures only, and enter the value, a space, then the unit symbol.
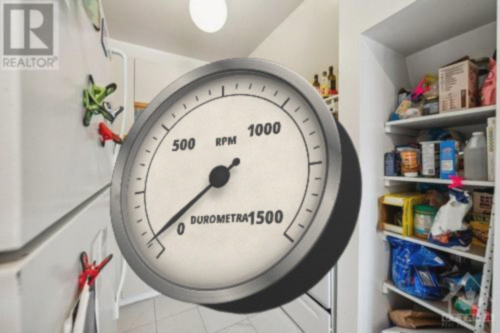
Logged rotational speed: 50 rpm
